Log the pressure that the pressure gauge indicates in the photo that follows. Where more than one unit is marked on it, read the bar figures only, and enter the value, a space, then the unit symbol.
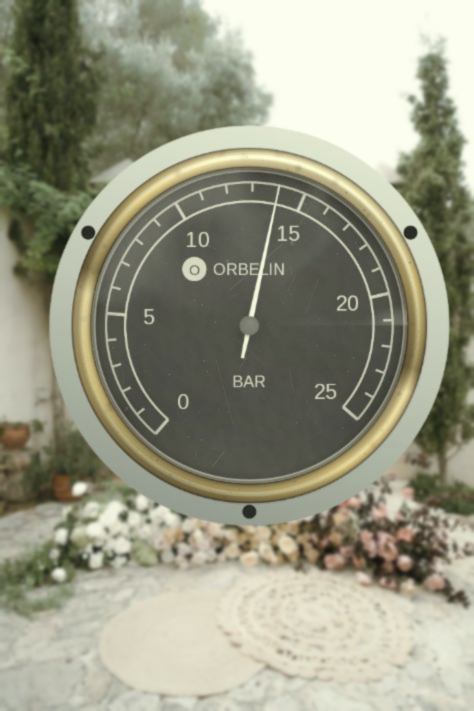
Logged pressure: 14 bar
